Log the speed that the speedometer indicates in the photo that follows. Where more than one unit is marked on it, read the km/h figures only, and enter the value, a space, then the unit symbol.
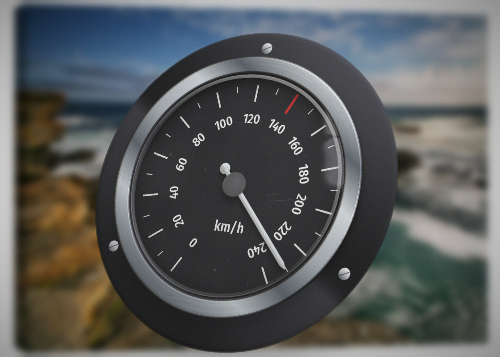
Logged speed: 230 km/h
